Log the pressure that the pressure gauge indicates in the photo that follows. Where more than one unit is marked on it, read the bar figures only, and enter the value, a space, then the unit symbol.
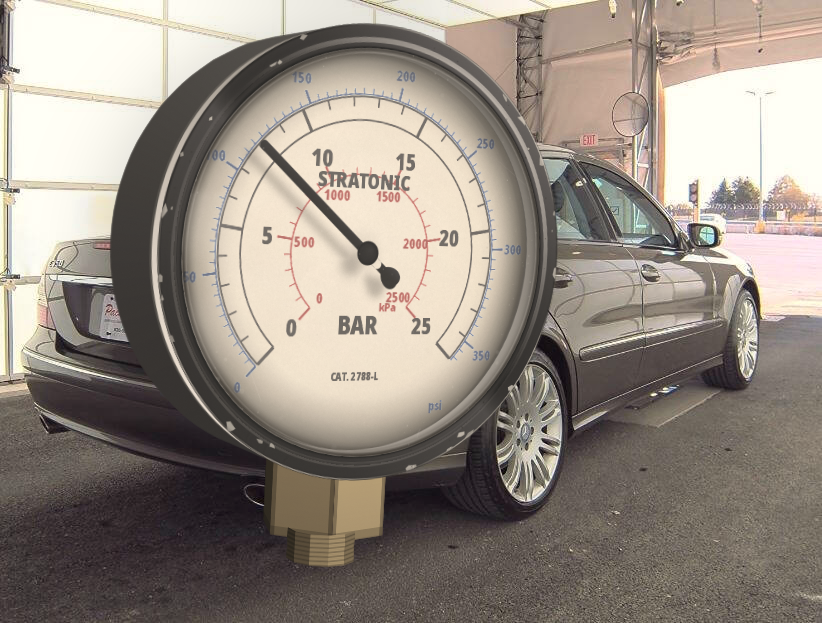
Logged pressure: 8 bar
